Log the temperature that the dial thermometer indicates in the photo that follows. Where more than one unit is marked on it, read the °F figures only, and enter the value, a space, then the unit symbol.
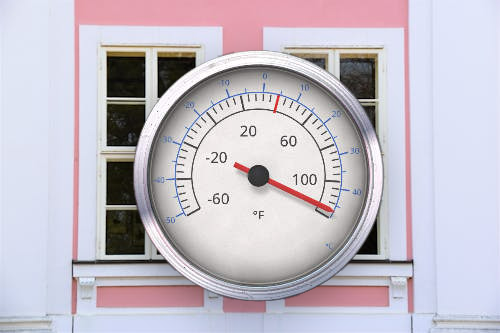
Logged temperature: 116 °F
